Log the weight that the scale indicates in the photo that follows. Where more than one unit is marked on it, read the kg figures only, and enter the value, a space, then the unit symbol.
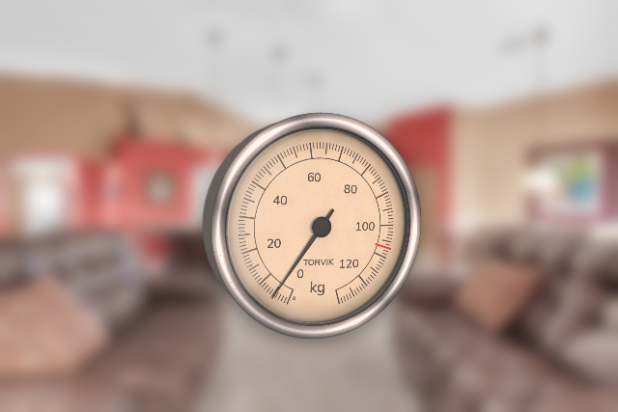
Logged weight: 5 kg
